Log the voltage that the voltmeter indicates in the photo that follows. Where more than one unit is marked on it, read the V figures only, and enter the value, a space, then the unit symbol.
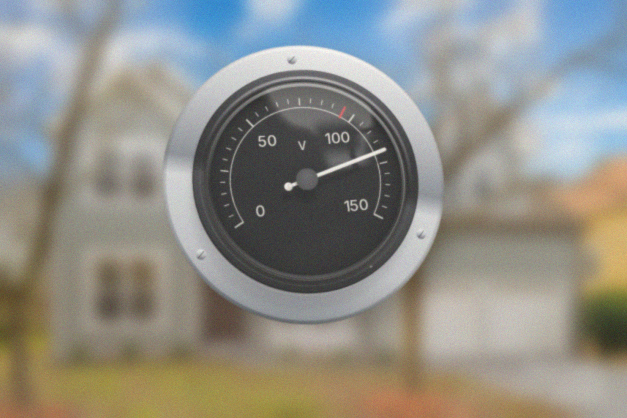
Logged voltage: 120 V
